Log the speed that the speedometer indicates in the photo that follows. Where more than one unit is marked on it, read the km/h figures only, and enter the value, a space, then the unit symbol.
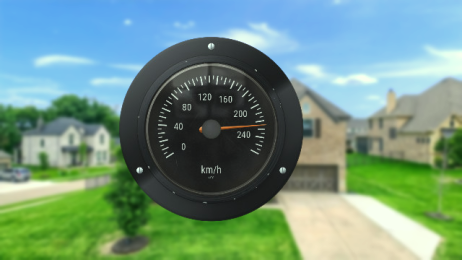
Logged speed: 225 km/h
